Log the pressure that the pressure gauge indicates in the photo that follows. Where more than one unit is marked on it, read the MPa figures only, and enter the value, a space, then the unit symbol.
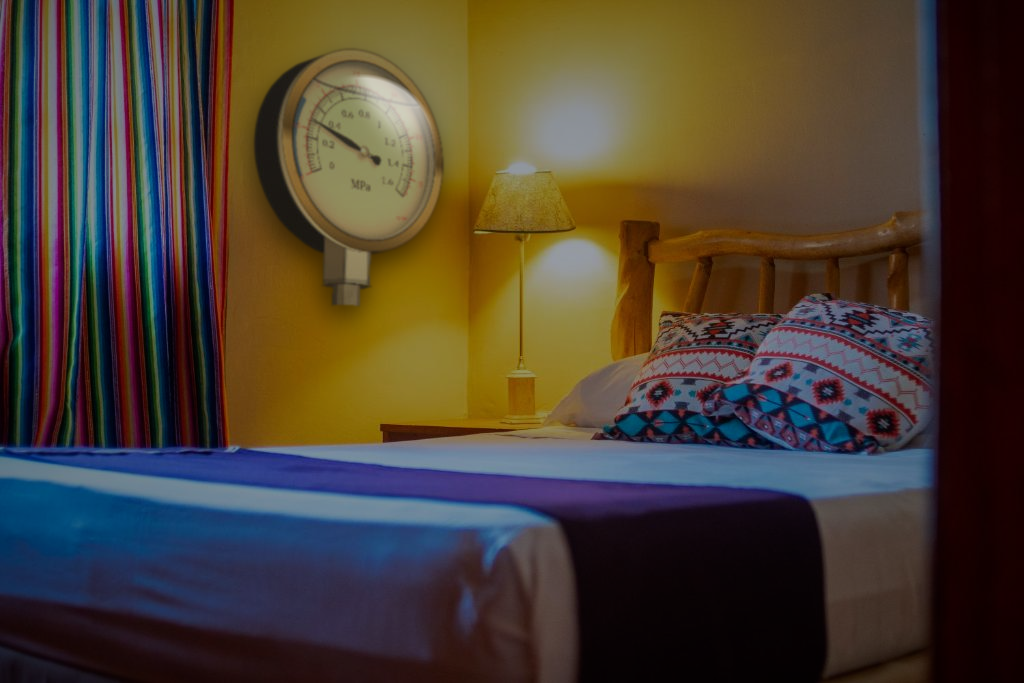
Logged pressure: 0.3 MPa
